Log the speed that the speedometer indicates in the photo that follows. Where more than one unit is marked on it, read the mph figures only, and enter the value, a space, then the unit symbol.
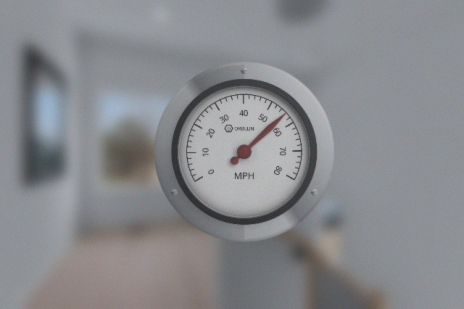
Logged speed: 56 mph
